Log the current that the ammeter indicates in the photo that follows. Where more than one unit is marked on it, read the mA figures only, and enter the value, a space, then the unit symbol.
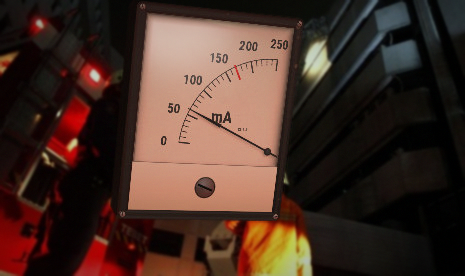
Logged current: 60 mA
